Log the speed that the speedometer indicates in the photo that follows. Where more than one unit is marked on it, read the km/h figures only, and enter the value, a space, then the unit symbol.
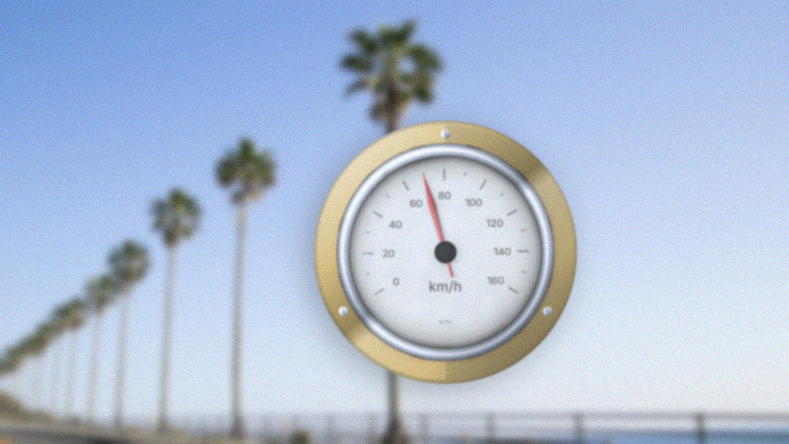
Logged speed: 70 km/h
